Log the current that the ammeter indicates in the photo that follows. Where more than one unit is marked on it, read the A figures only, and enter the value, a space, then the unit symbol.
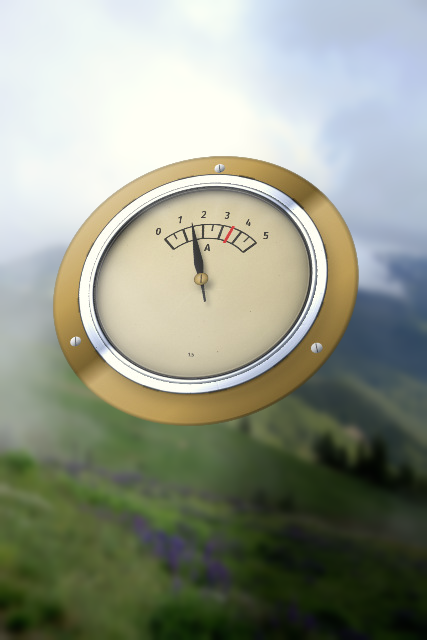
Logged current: 1.5 A
